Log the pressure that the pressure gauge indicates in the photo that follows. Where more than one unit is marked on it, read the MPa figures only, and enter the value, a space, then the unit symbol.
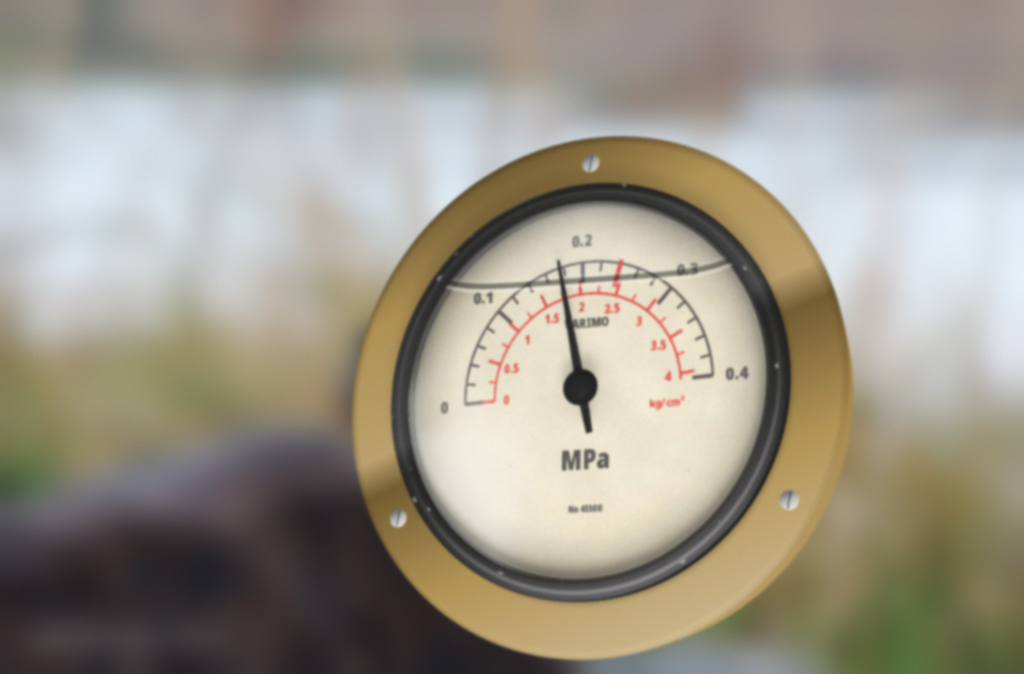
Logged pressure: 0.18 MPa
